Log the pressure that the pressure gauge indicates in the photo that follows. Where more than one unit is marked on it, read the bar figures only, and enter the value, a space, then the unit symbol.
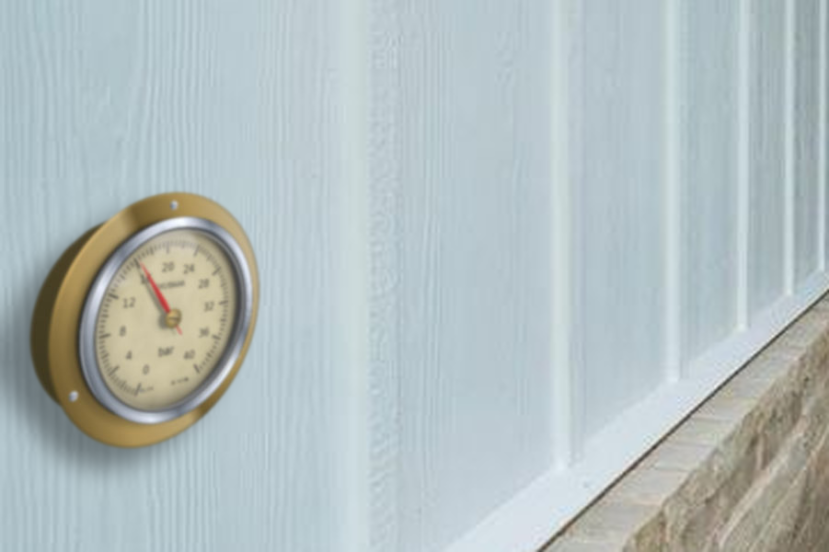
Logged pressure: 16 bar
